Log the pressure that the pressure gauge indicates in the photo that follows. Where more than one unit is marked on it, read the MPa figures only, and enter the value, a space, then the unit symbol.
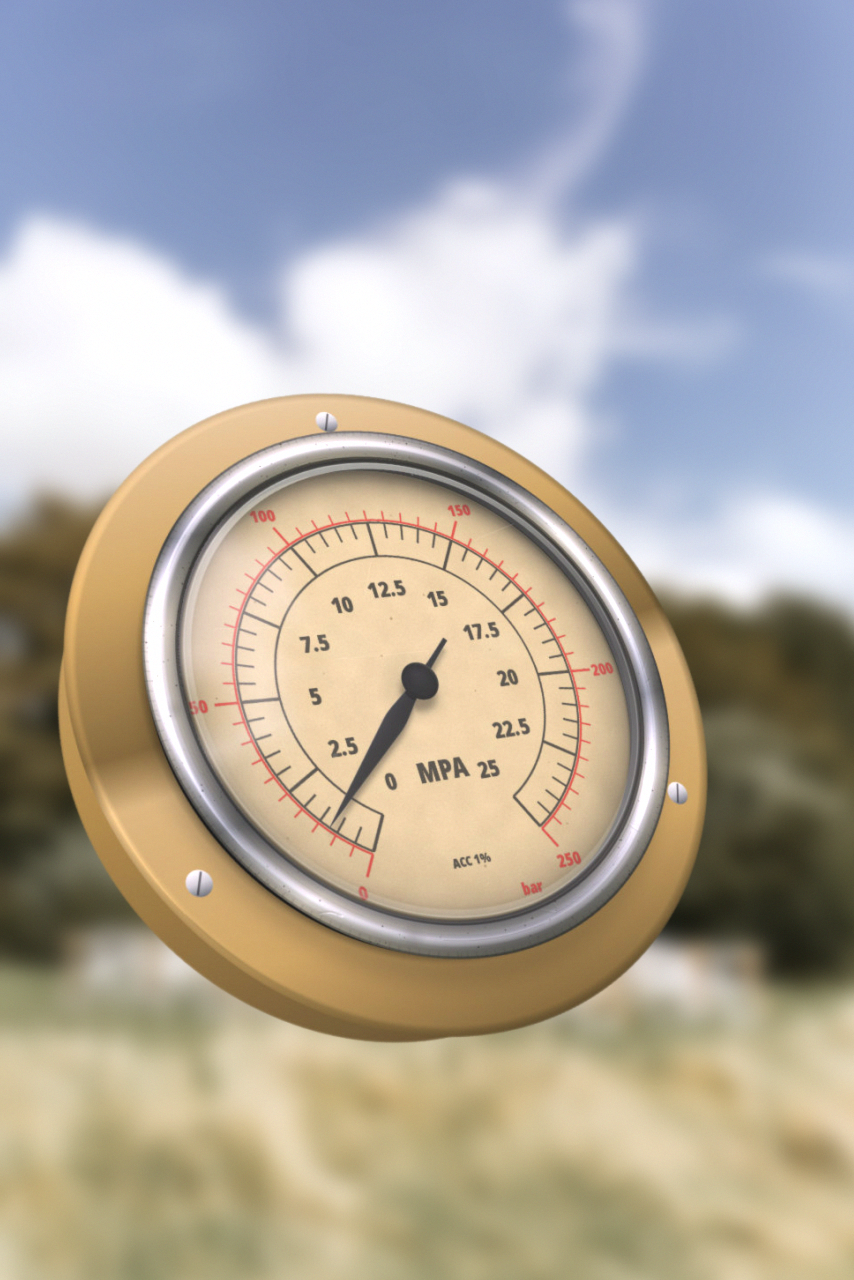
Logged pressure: 1.25 MPa
